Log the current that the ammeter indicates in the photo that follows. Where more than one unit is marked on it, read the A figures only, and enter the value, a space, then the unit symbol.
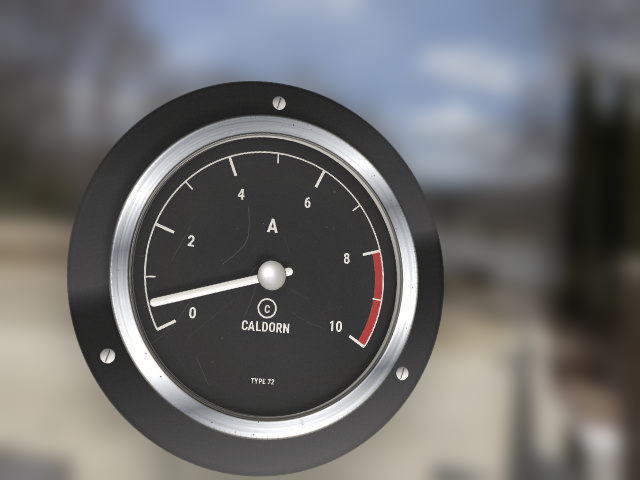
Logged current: 0.5 A
